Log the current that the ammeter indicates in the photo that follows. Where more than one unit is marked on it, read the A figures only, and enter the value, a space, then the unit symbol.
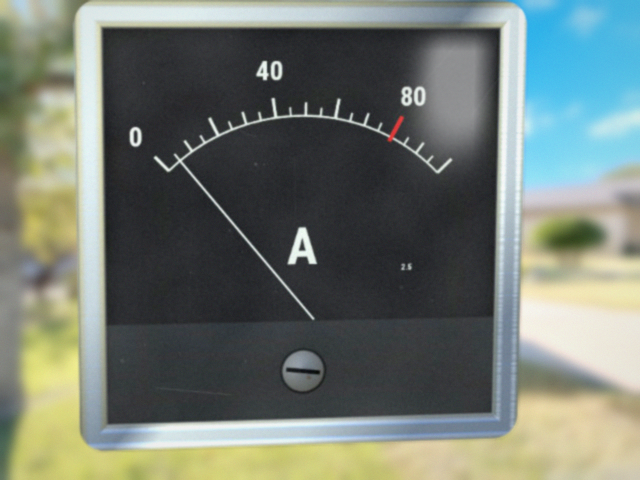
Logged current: 5 A
